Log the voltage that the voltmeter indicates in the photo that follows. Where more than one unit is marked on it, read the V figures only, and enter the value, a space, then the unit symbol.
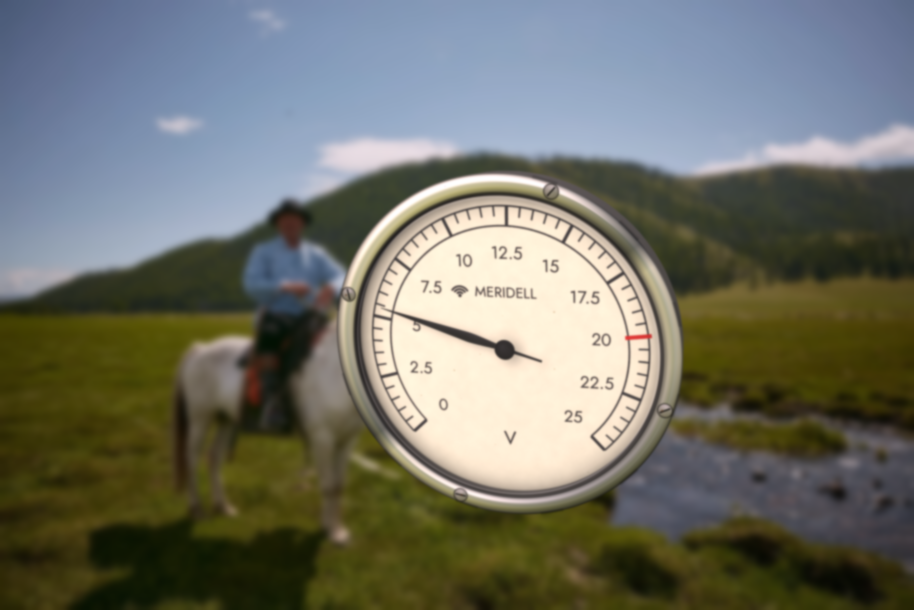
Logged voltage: 5.5 V
